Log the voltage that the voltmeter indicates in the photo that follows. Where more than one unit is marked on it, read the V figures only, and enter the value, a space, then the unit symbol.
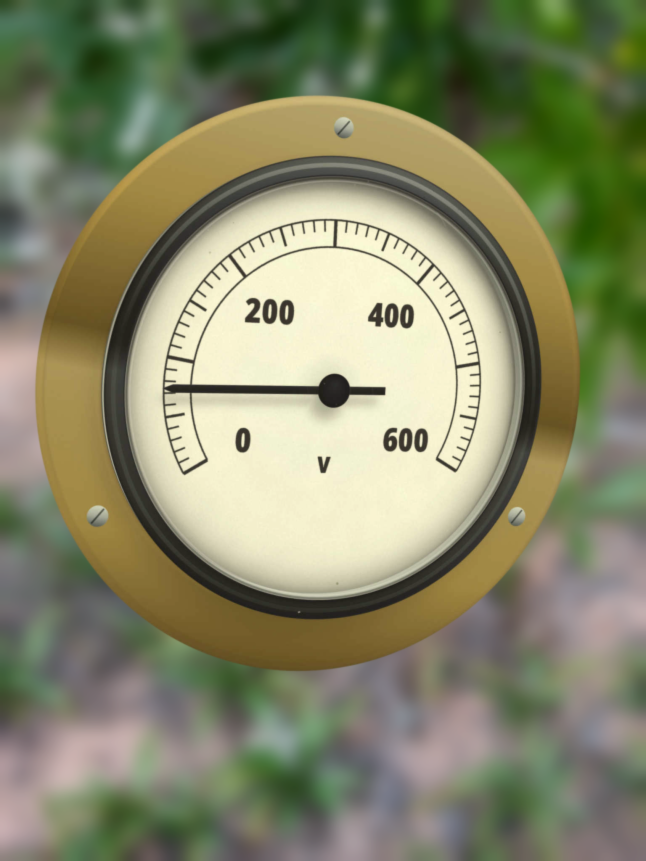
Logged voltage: 75 V
